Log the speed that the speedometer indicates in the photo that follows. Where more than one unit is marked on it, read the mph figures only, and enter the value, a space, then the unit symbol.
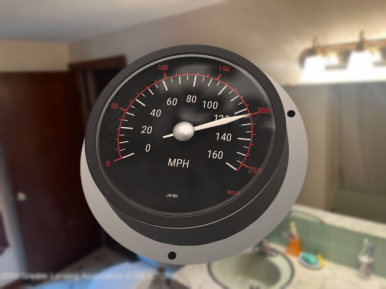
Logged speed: 125 mph
